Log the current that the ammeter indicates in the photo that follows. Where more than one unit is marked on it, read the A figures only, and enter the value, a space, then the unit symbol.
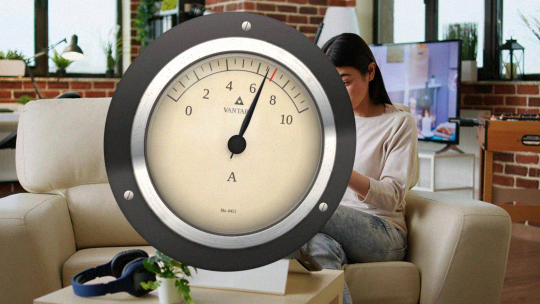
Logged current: 6.5 A
